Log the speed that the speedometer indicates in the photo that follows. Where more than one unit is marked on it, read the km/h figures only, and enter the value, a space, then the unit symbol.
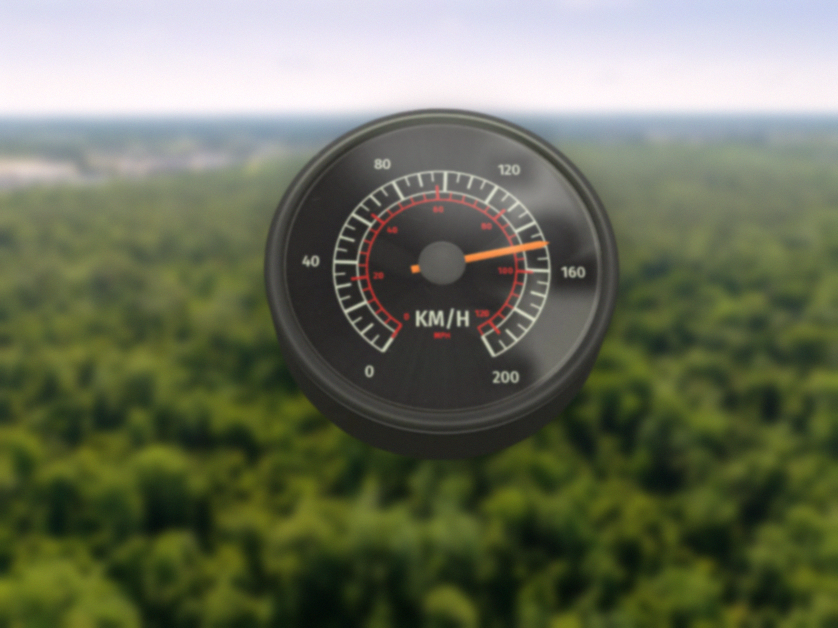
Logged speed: 150 km/h
